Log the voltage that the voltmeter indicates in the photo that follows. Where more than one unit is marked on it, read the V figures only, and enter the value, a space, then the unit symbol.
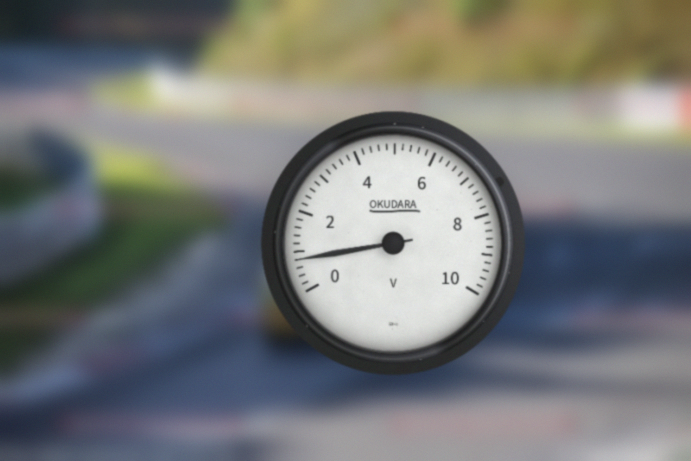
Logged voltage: 0.8 V
